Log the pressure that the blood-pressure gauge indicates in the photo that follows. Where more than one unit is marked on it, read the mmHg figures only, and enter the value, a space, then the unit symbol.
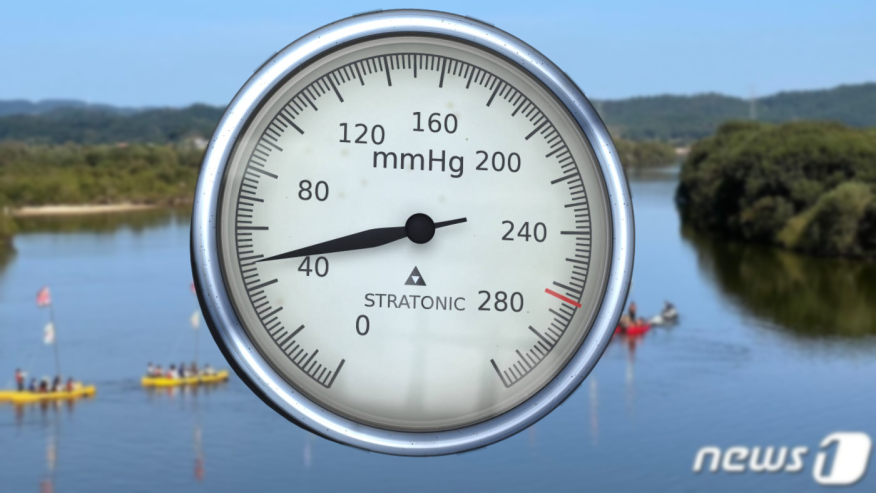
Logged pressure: 48 mmHg
